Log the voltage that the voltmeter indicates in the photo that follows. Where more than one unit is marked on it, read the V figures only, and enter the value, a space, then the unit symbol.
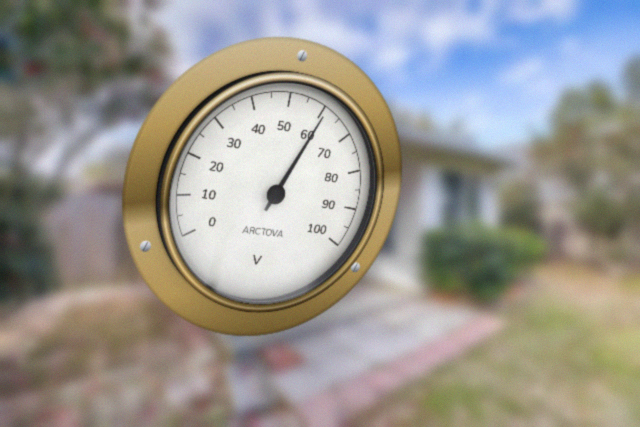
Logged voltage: 60 V
